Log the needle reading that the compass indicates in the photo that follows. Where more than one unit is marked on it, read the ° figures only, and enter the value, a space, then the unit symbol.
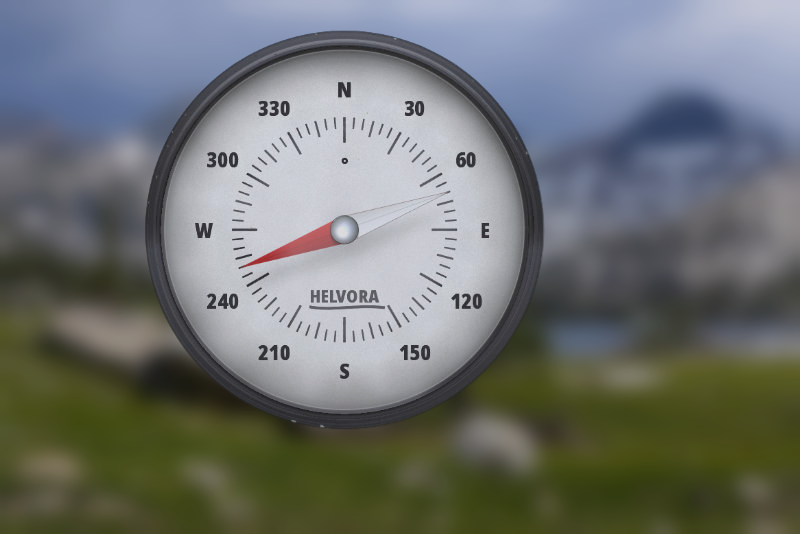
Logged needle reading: 250 °
